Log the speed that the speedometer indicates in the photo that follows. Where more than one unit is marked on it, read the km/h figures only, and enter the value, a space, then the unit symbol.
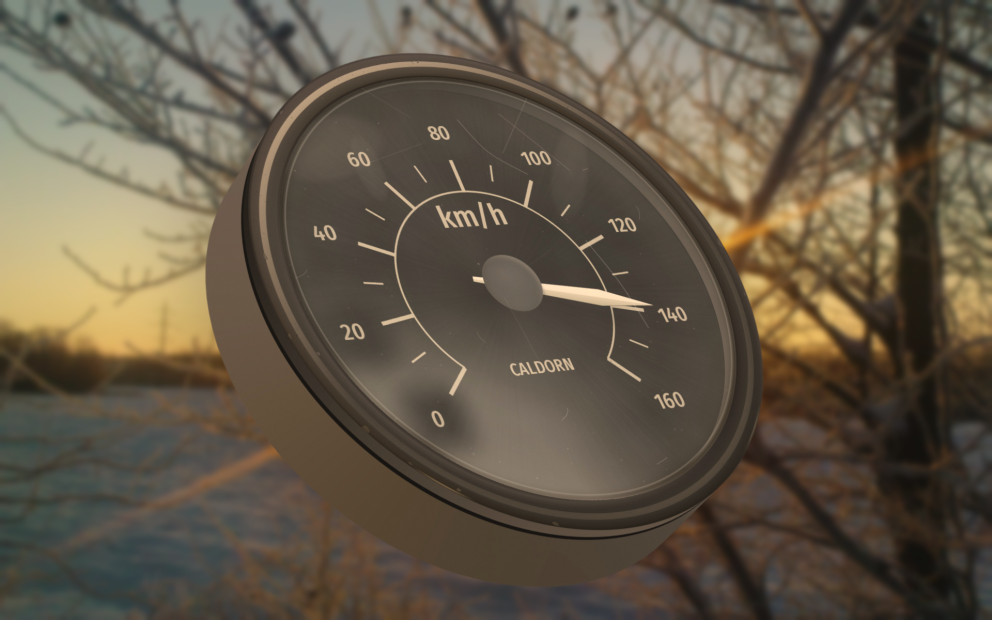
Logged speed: 140 km/h
